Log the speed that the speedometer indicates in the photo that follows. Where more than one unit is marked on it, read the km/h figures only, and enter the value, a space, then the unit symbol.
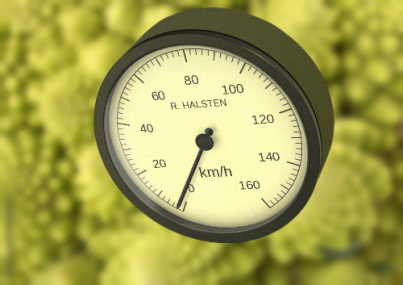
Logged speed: 2 km/h
